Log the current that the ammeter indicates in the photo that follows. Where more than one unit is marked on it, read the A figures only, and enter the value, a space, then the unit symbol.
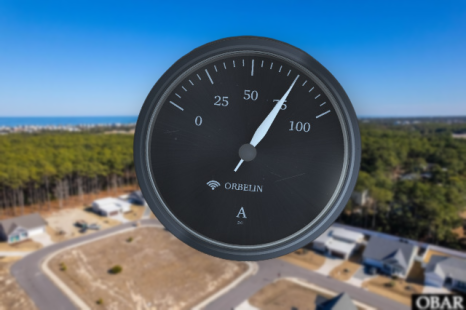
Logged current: 75 A
